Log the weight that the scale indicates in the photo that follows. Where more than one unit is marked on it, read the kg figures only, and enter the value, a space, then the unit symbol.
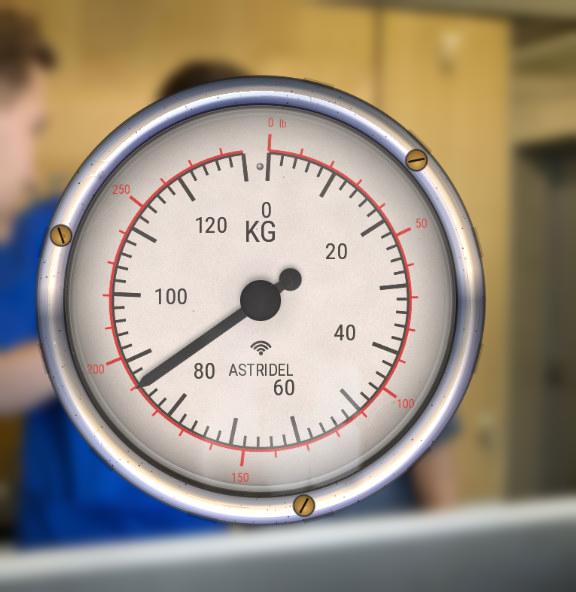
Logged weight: 86 kg
